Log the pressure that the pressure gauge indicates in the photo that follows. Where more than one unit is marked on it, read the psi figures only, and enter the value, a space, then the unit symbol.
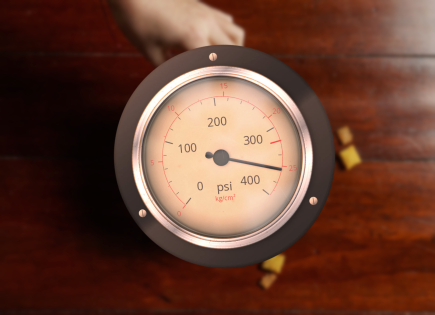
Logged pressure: 360 psi
